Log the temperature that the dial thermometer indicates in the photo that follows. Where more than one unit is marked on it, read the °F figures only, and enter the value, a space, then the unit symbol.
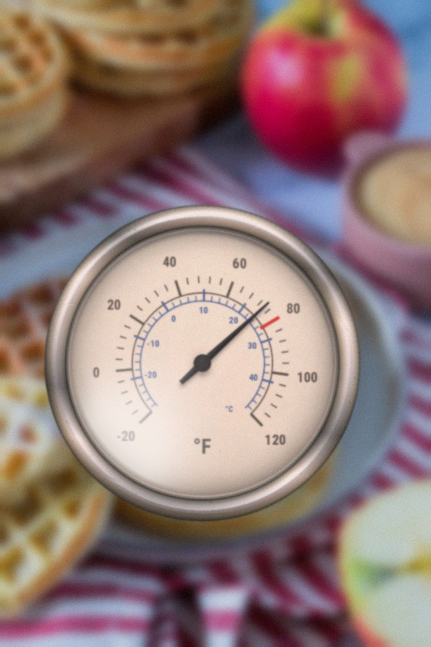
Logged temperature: 74 °F
